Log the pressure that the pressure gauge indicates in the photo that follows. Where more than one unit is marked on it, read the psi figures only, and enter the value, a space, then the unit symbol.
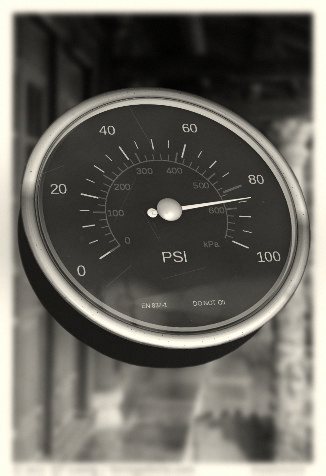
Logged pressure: 85 psi
